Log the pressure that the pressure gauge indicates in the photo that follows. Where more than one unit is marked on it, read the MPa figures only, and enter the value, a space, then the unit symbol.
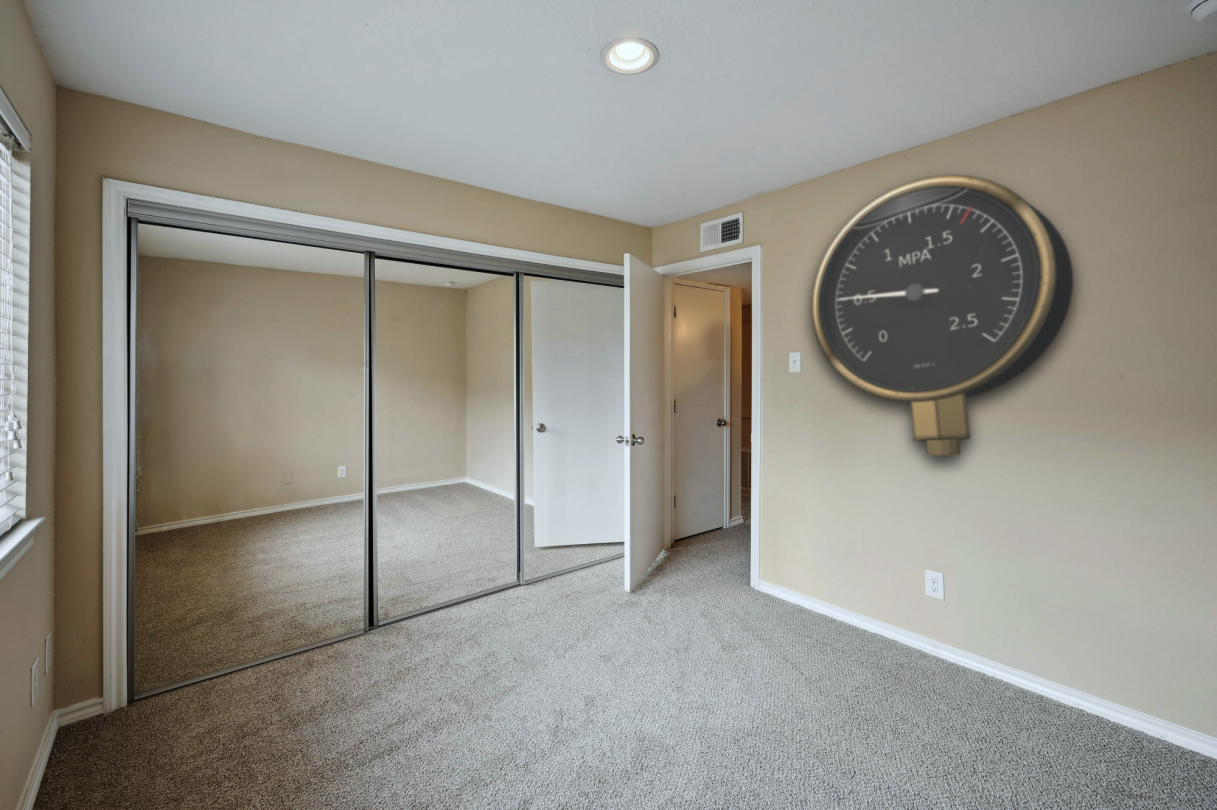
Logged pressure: 0.5 MPa
